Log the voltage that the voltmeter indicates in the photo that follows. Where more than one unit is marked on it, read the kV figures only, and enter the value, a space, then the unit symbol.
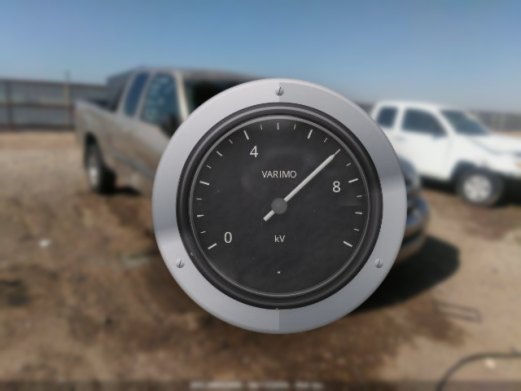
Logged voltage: 7 kV
